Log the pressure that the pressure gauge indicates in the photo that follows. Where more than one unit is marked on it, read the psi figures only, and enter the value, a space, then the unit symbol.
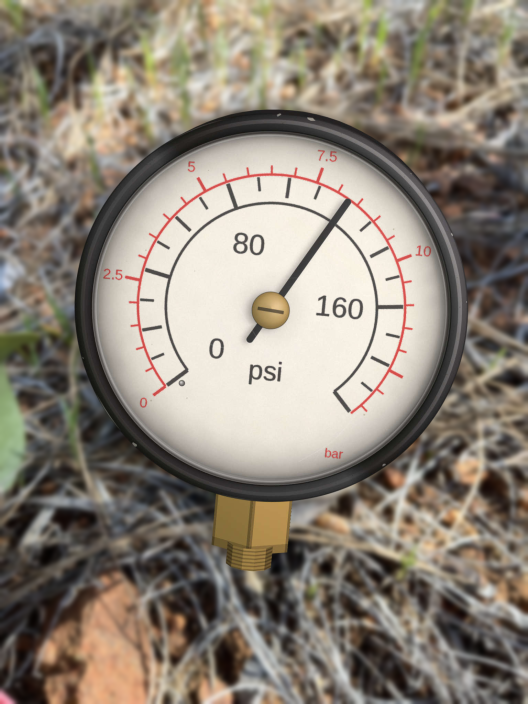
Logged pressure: 120 psi
